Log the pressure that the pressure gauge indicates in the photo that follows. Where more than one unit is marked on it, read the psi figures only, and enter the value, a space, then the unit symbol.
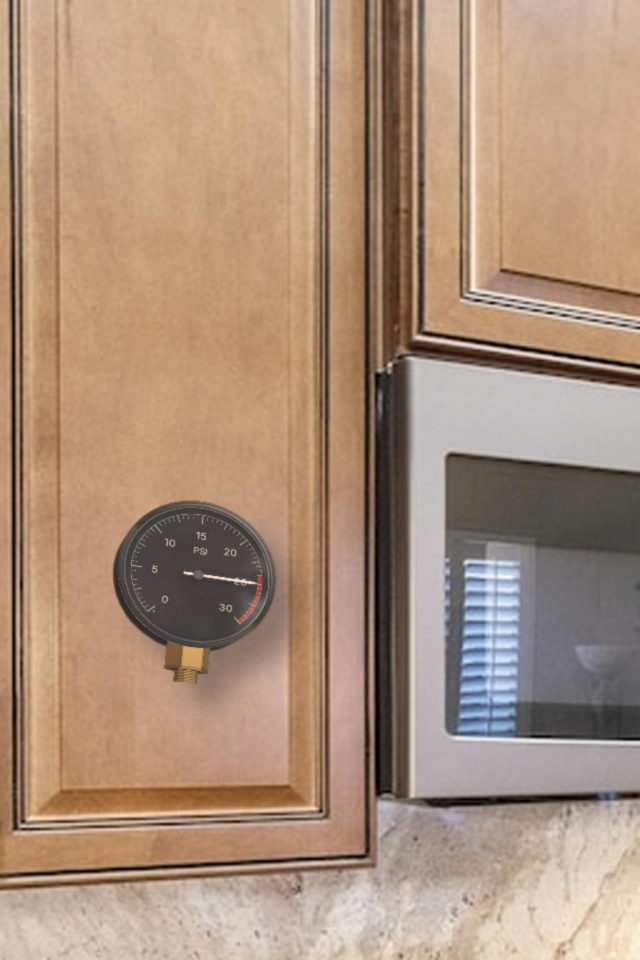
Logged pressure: 25 psi
